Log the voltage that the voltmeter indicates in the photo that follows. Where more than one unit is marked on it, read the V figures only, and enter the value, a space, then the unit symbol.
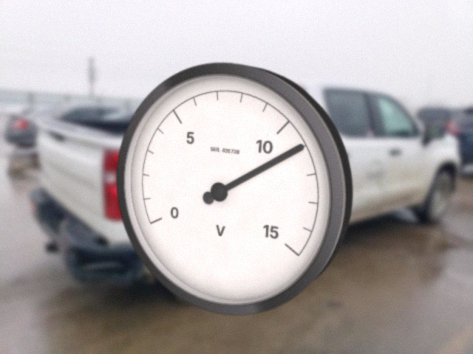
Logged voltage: 11 V
